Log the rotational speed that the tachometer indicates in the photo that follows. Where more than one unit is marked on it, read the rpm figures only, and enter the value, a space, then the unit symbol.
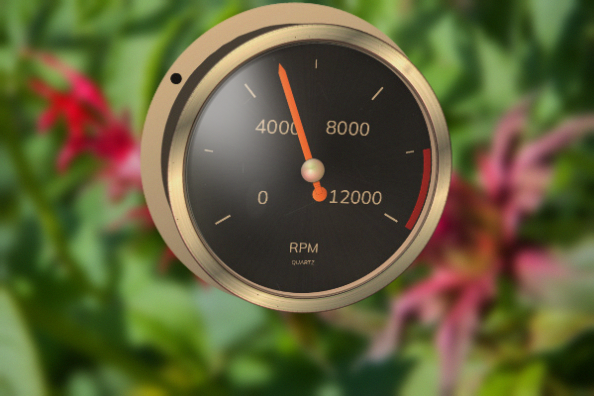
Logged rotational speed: 5000 rpm
